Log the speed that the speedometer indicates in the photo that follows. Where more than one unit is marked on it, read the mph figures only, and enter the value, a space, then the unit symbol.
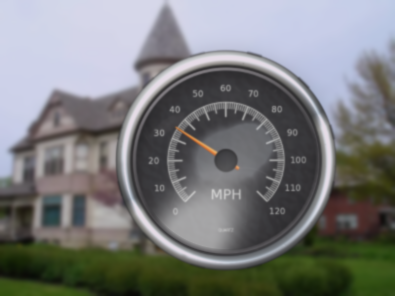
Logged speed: 35 mph
